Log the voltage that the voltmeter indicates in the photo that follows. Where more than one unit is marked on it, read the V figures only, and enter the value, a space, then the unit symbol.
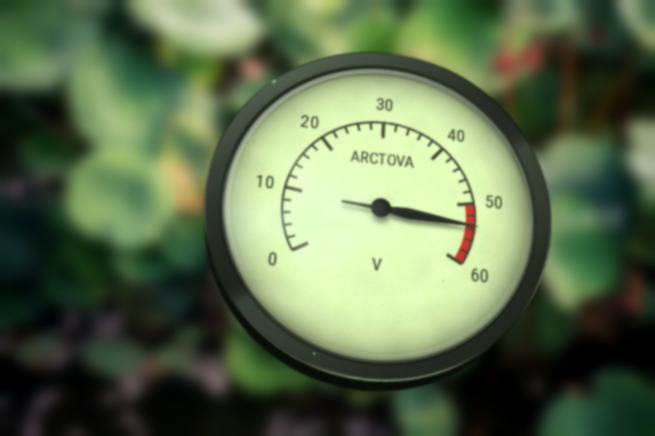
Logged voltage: 54 V
